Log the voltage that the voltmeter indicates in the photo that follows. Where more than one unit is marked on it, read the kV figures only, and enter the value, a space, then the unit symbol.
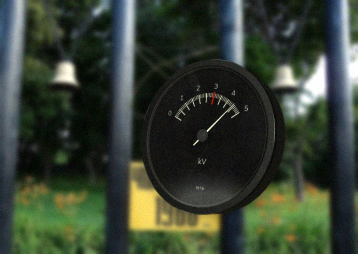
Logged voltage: 4.5 kV
